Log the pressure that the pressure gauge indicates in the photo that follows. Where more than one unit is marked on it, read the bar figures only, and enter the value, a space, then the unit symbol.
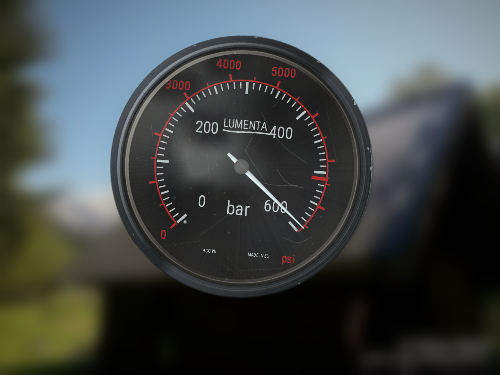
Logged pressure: 590 bar
